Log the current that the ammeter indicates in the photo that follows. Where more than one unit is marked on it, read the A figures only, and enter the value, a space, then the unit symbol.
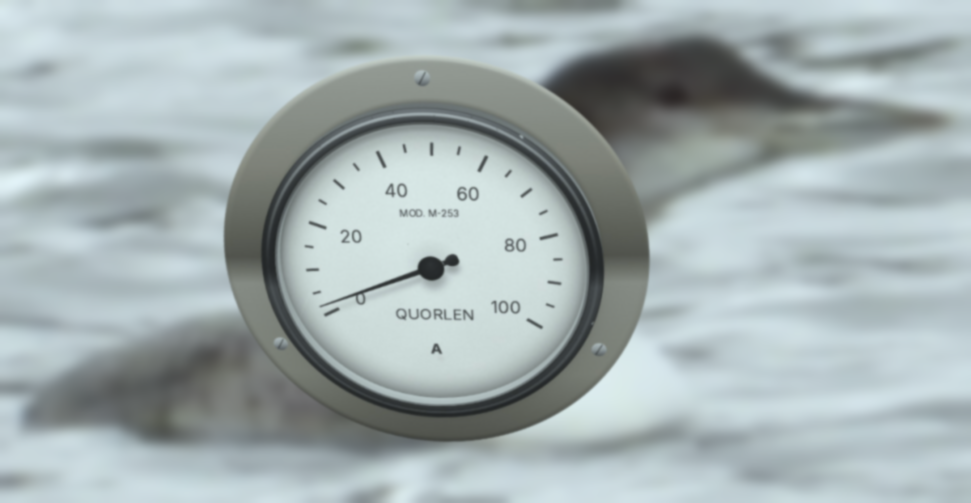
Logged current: 2.5 A
